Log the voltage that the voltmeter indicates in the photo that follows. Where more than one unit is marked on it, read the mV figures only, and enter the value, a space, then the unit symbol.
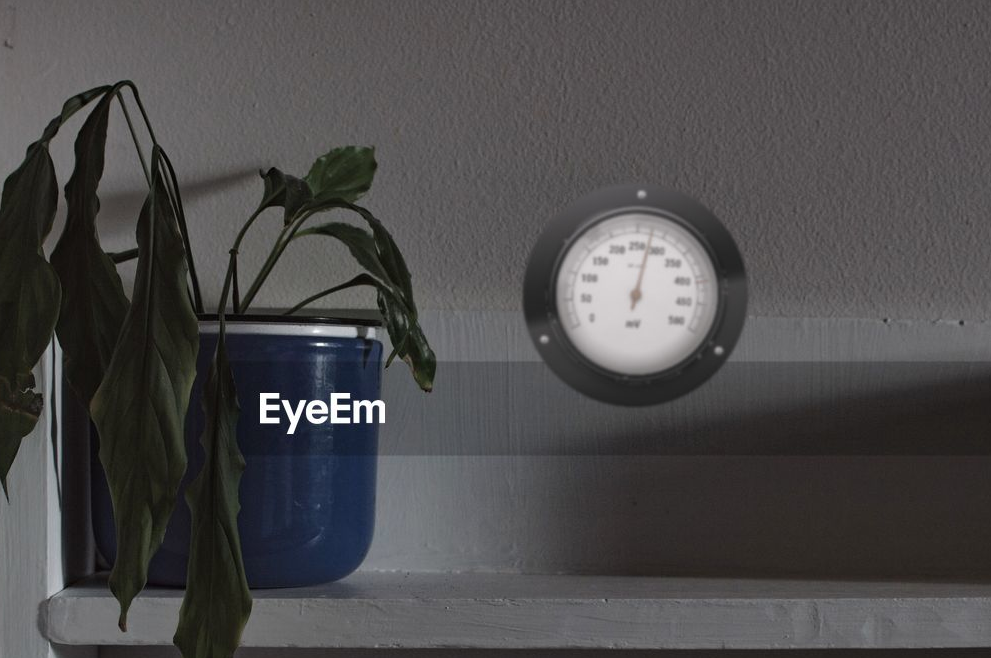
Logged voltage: 275 mV
